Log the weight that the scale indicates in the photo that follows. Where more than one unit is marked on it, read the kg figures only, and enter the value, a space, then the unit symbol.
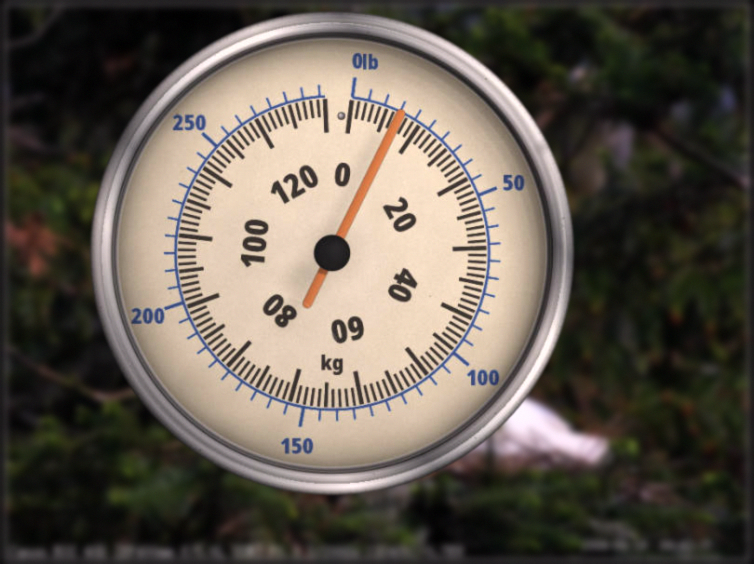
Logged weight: 7 kg
